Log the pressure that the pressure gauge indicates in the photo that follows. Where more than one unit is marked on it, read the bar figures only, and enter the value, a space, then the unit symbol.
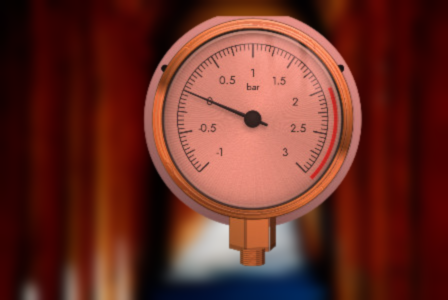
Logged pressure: 0 bar
